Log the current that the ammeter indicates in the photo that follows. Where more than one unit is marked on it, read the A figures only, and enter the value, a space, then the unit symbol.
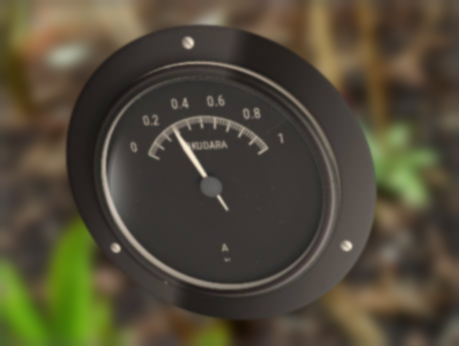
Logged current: 0.3 A
